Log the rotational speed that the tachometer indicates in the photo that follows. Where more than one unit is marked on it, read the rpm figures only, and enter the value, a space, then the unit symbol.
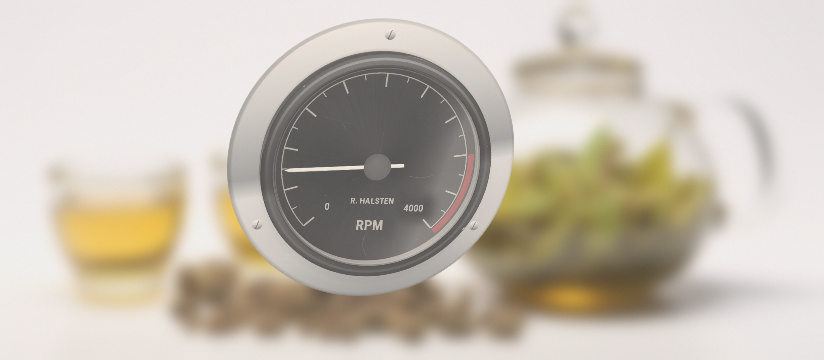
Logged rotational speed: 600 rpm
